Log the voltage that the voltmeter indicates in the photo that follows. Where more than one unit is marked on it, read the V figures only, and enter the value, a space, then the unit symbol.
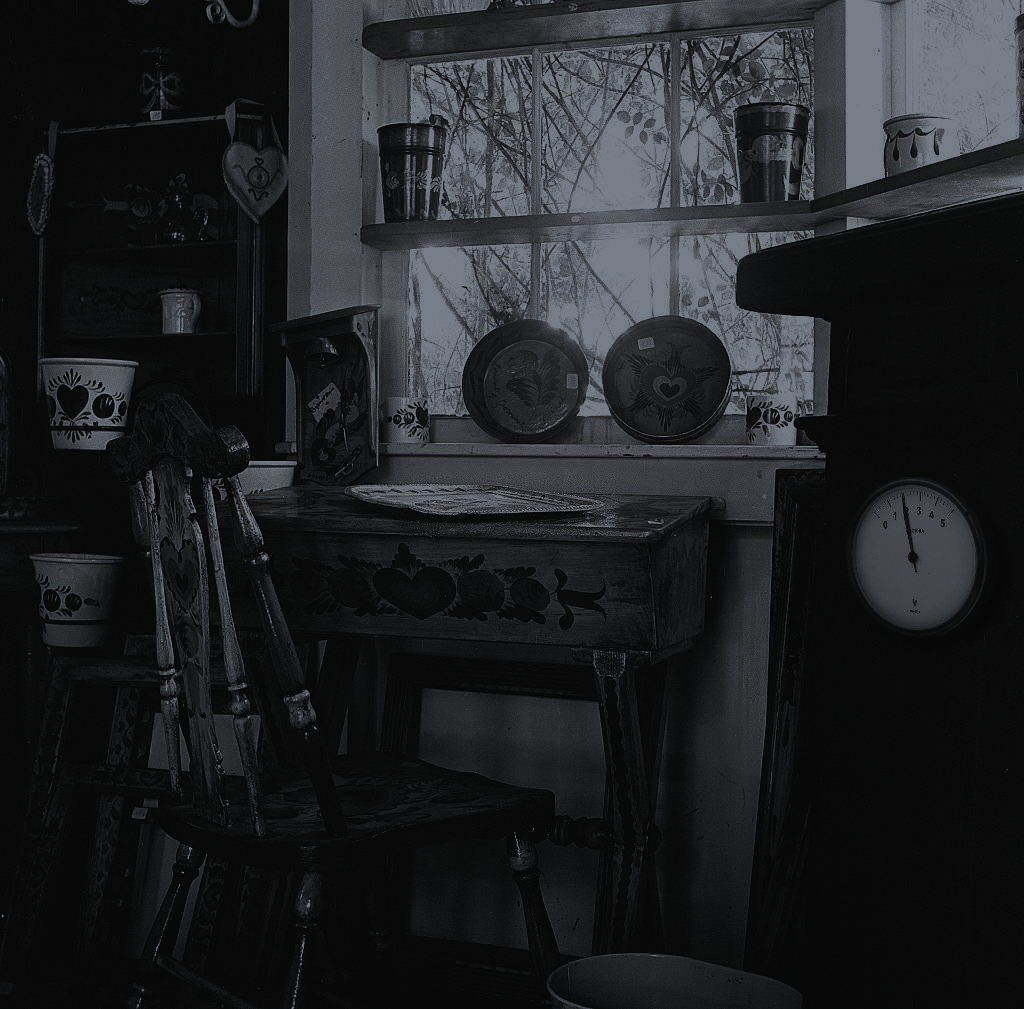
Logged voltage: 2 V
